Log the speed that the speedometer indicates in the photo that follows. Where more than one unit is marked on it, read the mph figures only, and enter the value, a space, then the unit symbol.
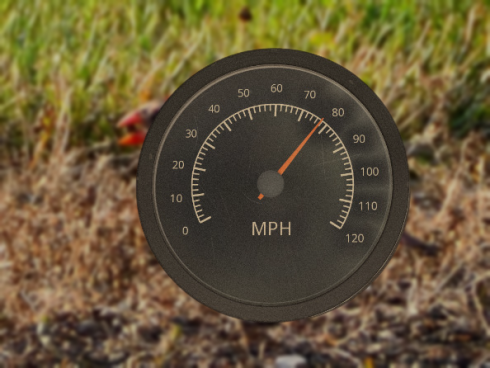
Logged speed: 78 mph
